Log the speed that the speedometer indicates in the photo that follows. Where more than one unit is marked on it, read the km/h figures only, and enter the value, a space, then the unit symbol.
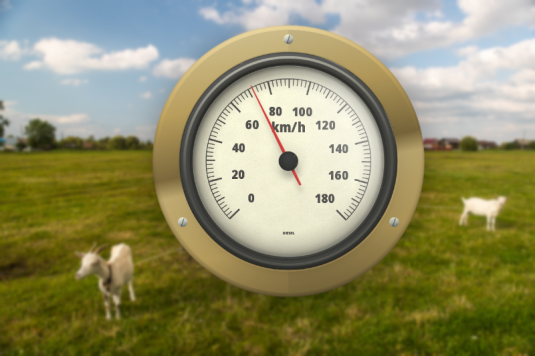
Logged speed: 72 km/h
